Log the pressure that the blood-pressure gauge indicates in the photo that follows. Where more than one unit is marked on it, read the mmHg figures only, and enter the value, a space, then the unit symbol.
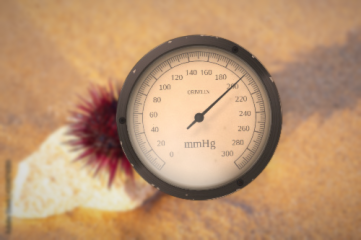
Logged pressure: 200 mmHg
